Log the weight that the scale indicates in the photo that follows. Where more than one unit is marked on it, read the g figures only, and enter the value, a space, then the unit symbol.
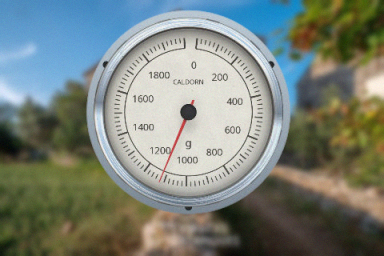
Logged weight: 1120 g
